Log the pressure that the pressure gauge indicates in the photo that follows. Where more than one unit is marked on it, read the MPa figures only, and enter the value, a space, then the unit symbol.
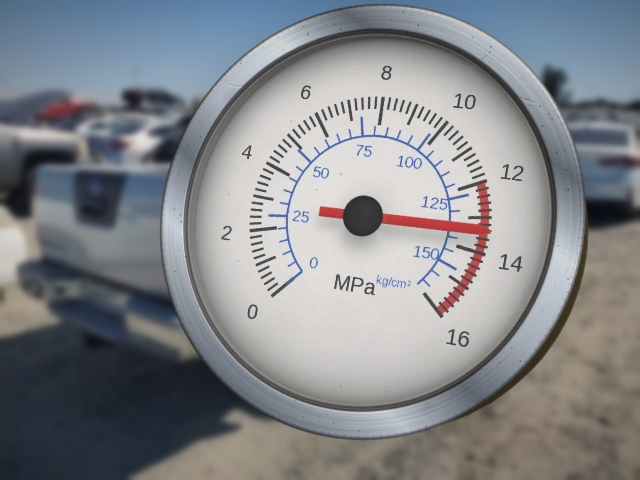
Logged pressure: 13.4 MPa
